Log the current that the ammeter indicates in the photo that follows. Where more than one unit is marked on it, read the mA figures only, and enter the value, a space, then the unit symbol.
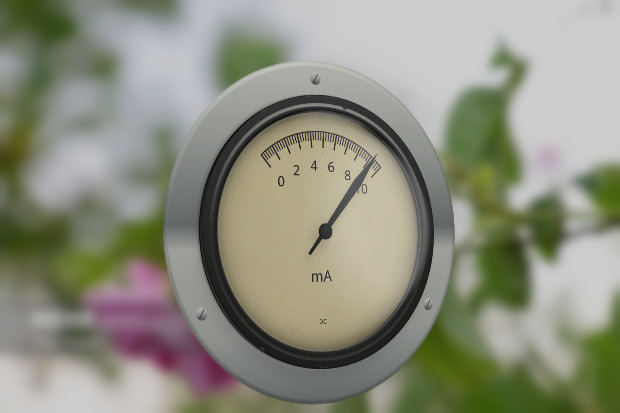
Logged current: 9 mA
